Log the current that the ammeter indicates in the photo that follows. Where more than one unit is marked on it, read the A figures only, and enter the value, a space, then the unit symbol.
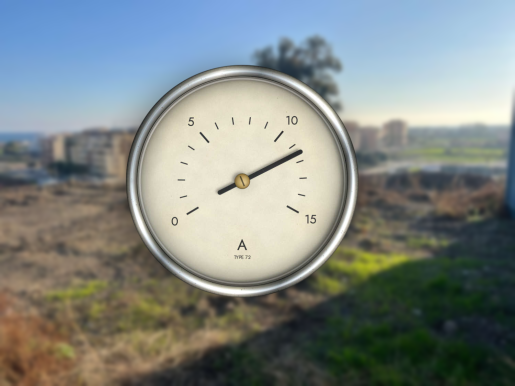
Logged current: 11.5 A
